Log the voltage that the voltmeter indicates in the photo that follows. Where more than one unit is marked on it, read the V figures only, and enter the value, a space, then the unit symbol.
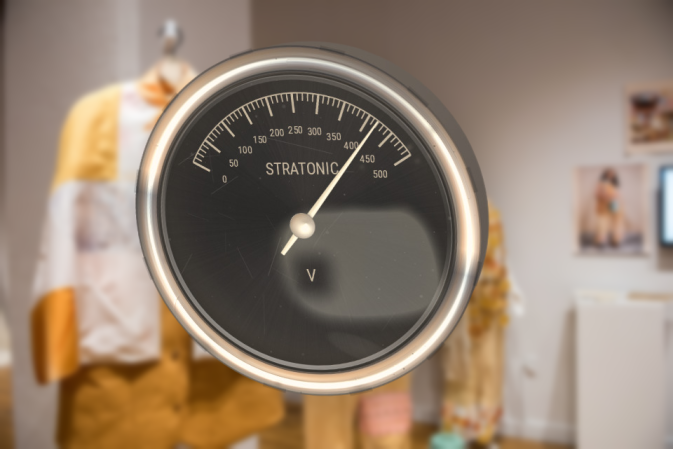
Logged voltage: 420 V
